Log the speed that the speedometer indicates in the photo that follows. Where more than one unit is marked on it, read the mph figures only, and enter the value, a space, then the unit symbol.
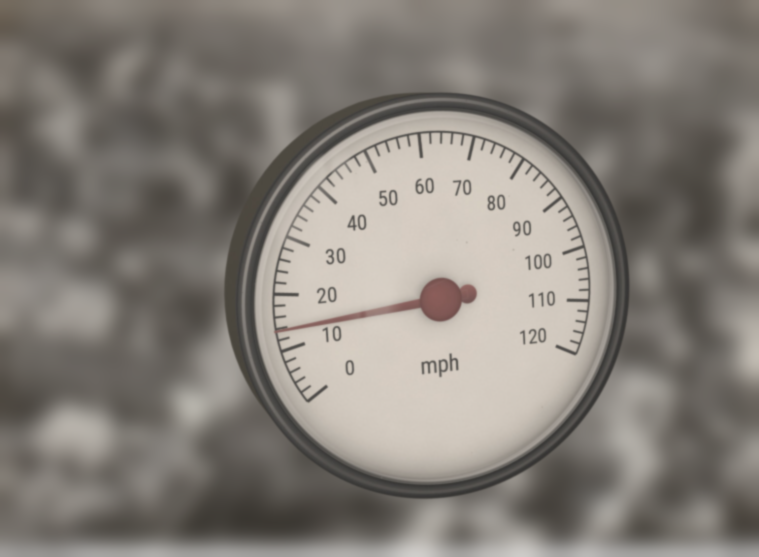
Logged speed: 14 mph
